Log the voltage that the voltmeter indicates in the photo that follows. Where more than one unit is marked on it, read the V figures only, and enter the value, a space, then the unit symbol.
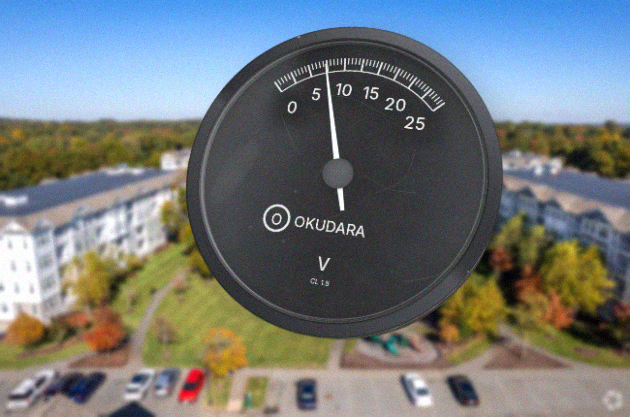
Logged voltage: 7.5 V
